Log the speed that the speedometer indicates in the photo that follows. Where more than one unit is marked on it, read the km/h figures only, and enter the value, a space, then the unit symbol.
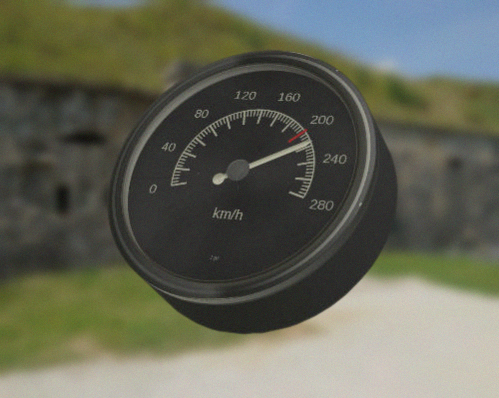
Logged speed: 220 km/h
